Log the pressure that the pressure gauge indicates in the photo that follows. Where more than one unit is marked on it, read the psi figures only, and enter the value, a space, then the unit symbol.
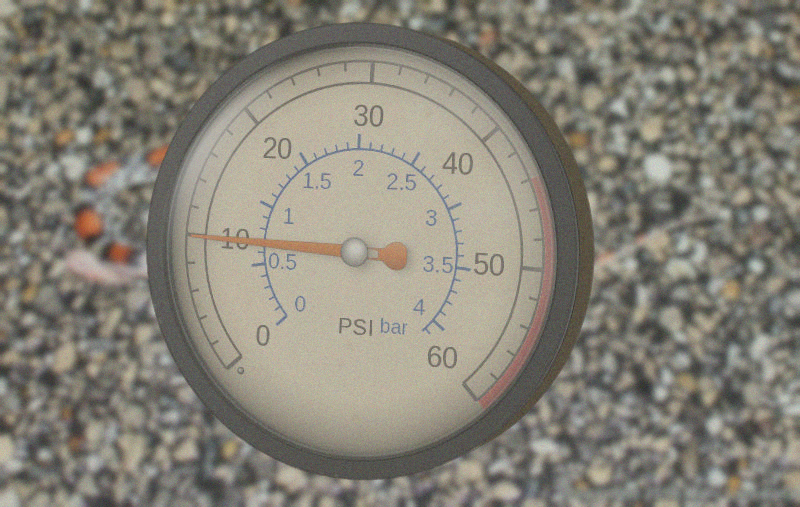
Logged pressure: 10 psi
